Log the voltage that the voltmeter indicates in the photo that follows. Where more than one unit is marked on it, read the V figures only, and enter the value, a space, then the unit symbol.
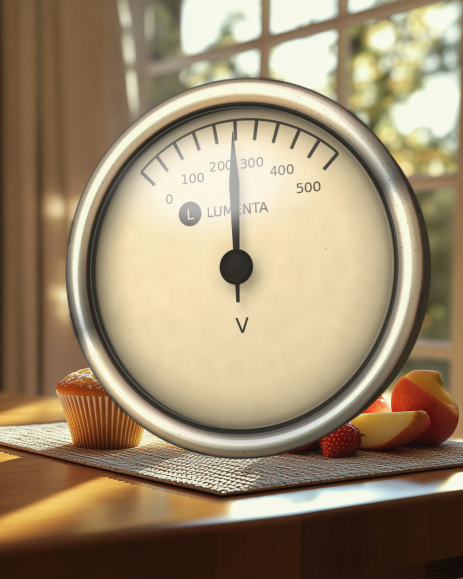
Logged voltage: 250 V
